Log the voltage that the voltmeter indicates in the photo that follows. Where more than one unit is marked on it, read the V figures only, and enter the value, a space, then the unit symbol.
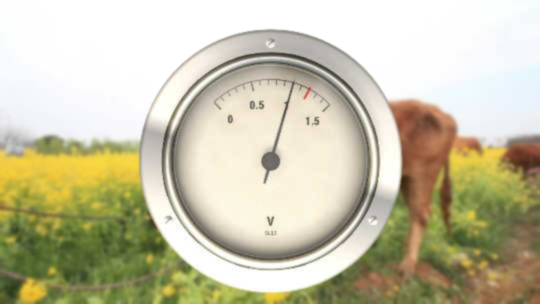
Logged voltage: 1 V
